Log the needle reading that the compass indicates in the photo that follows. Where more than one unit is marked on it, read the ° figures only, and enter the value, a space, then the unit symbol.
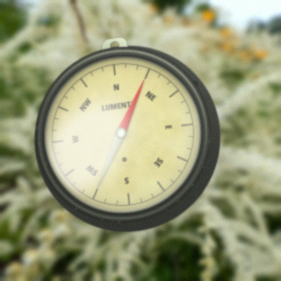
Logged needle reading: 30 °
